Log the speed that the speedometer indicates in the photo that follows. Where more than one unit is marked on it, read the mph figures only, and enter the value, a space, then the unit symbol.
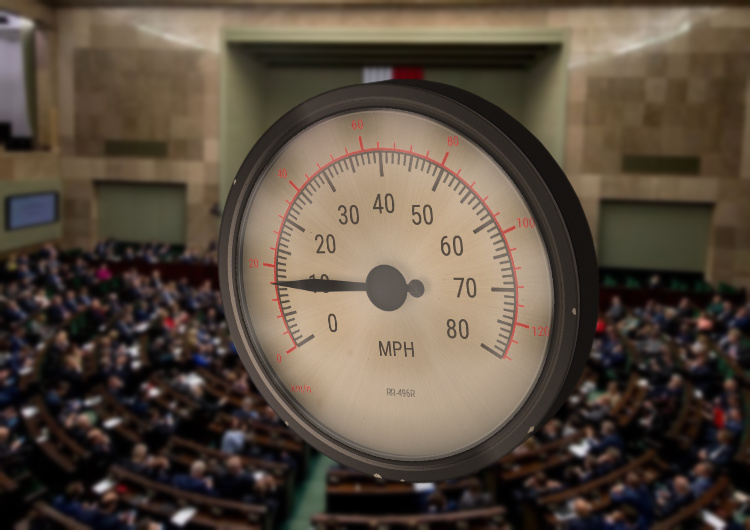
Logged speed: 10 mph
